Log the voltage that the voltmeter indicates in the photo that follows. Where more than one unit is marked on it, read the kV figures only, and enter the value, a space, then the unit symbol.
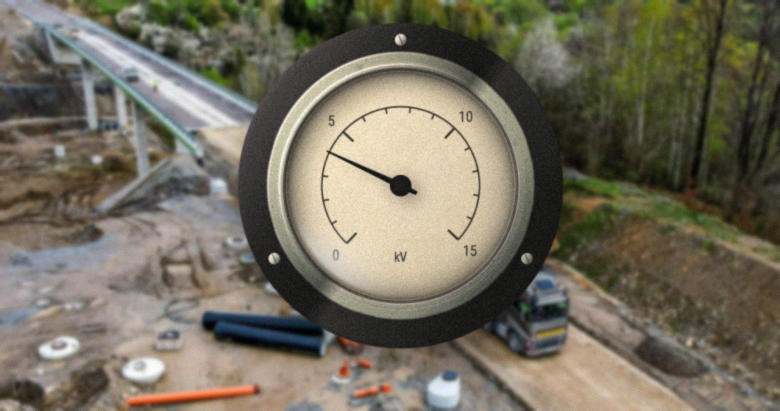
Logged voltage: 4 kV
